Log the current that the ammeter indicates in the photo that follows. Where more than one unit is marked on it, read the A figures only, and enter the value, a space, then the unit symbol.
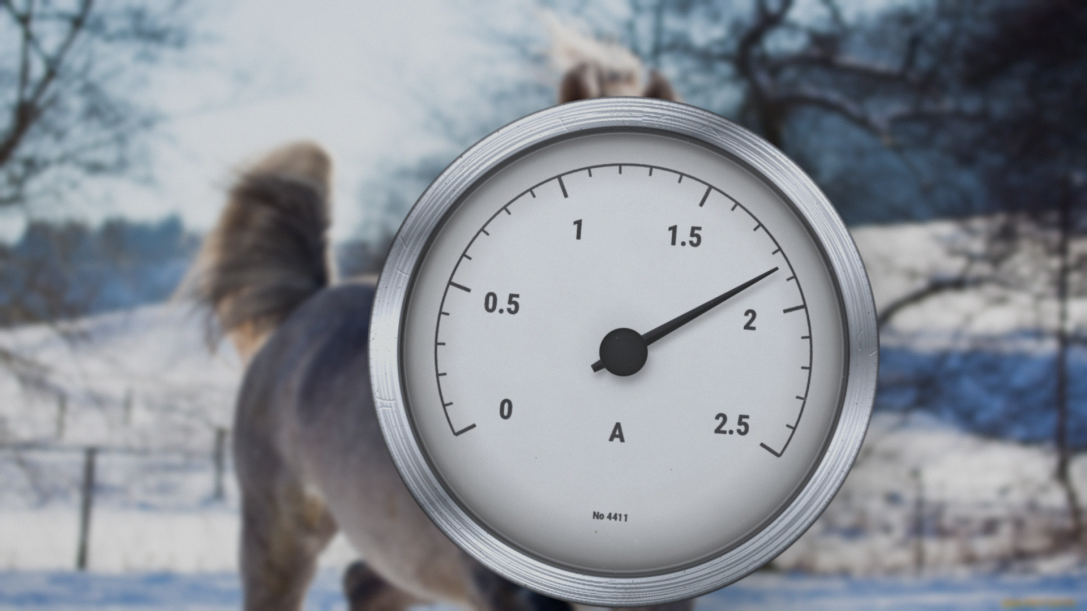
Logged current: 1.85 A
